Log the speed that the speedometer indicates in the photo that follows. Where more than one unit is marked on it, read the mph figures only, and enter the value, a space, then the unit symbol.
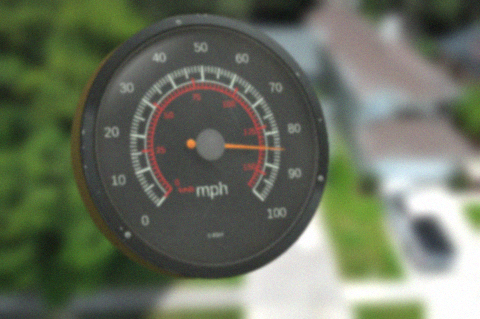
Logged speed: 85 mph
